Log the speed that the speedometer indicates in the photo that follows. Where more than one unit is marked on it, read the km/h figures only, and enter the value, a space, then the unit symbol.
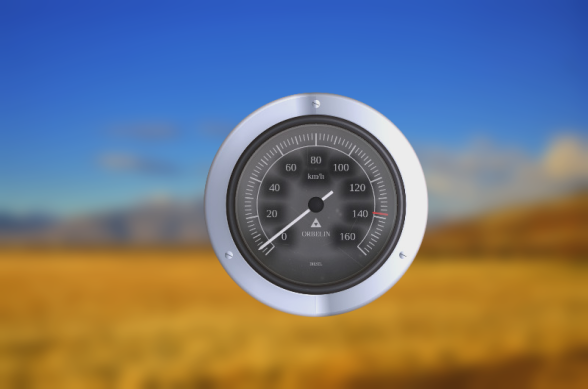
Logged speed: 4 km/h
